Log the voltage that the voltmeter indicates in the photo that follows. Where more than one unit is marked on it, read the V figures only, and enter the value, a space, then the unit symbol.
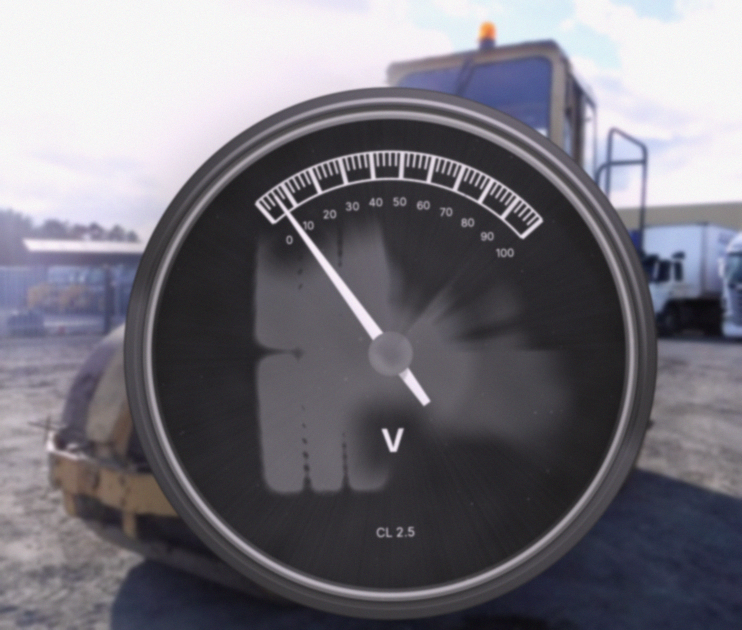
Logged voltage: 6 V
